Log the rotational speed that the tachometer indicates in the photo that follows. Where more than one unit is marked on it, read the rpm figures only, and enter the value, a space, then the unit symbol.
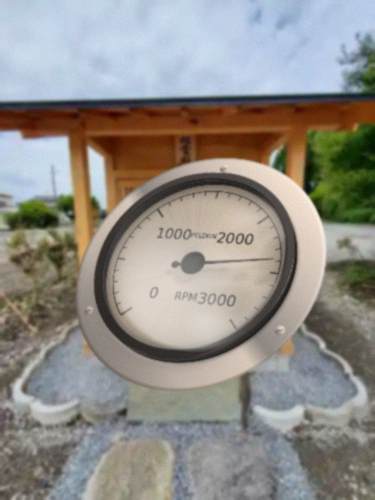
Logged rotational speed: 2400 rpm
